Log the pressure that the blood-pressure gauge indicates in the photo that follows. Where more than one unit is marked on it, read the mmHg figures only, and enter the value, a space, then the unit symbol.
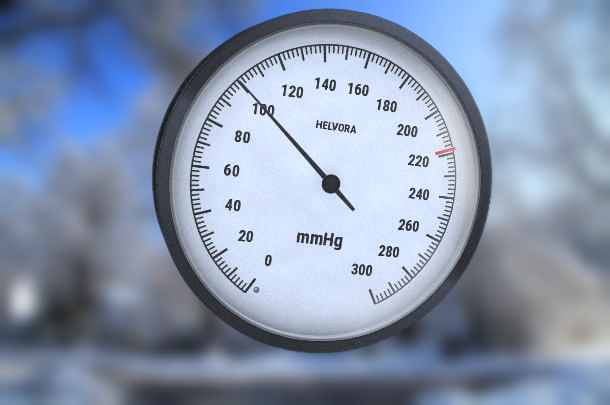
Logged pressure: 100 mmHg
